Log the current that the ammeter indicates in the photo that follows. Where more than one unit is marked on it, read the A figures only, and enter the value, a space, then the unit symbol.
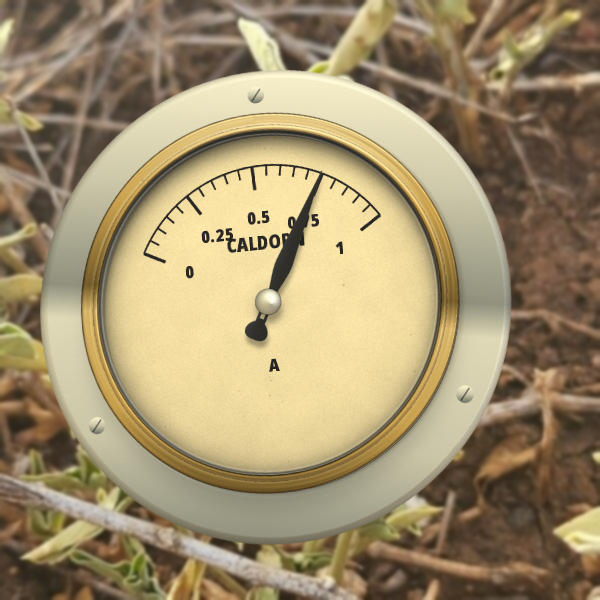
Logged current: 0.75 A
